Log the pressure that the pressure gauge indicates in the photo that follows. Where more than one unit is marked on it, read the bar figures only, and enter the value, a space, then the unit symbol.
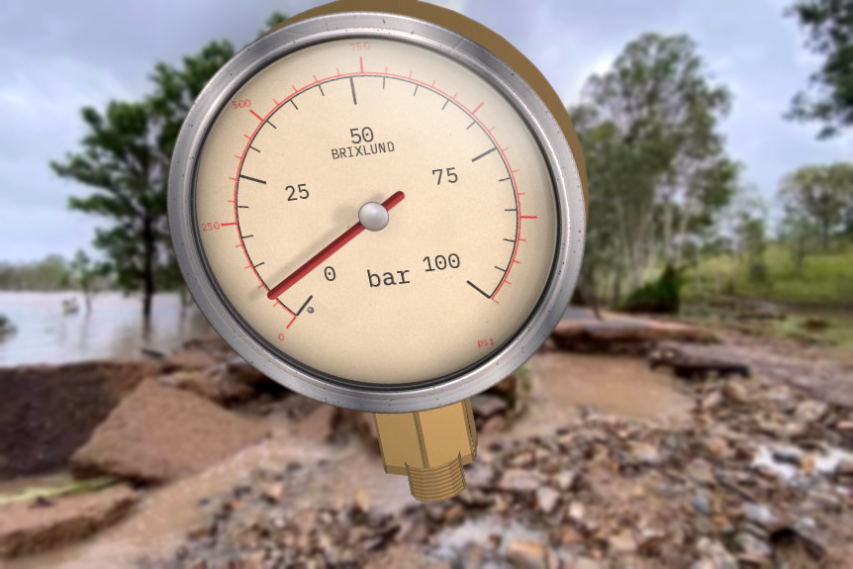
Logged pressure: 5 bar
